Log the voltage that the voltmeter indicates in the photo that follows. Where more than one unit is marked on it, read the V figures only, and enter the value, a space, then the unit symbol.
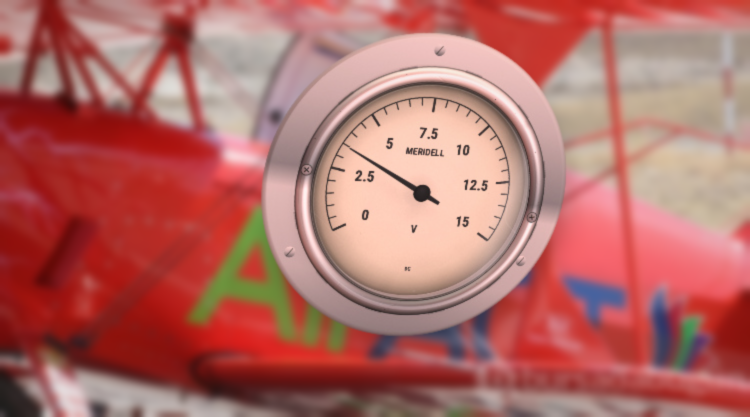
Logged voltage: 3.5 V
